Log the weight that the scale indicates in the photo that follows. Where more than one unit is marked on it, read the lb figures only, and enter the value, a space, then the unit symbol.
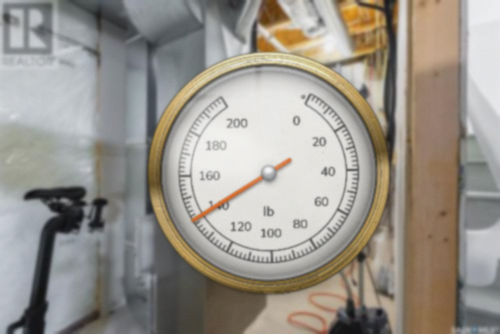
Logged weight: 140 lb
